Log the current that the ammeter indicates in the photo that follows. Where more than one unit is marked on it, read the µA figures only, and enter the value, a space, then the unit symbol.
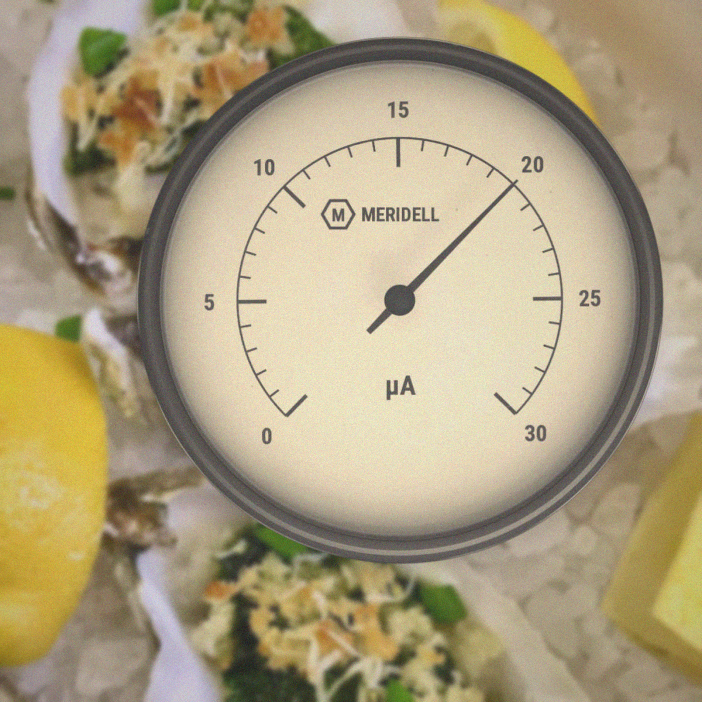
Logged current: 20 µA
